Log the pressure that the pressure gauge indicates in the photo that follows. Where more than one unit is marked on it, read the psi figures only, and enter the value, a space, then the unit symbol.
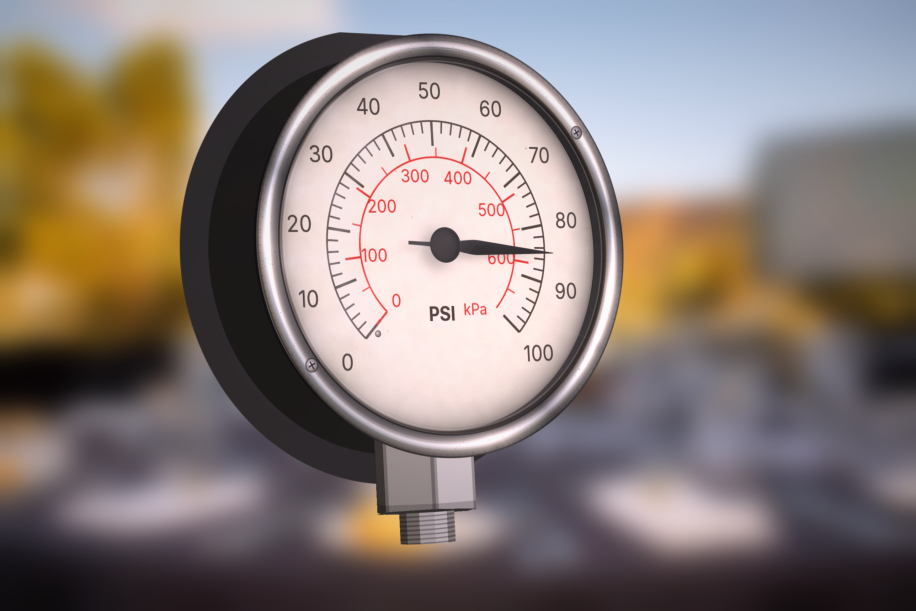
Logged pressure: 85 psi
